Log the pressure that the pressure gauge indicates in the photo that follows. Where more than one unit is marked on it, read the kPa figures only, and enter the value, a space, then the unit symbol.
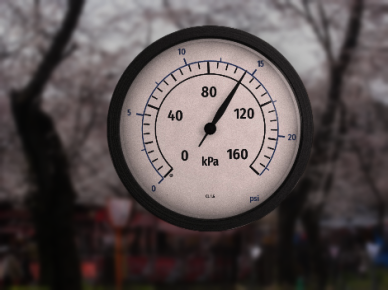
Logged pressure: 100 kPa
